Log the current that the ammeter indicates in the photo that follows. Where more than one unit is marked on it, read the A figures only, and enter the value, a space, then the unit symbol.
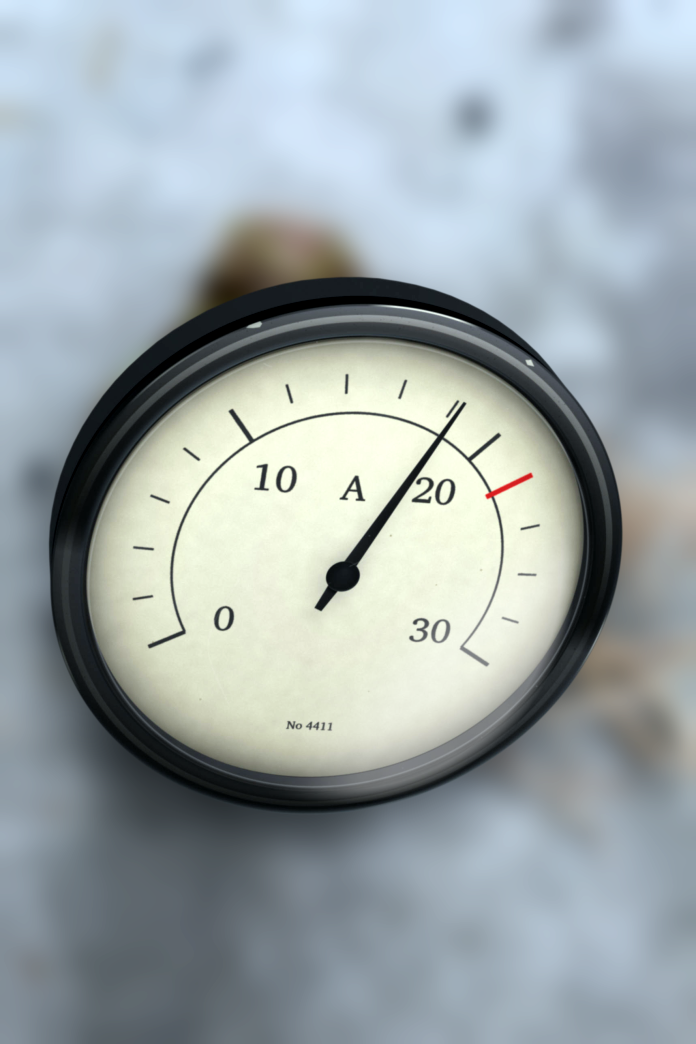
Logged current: 18 A
